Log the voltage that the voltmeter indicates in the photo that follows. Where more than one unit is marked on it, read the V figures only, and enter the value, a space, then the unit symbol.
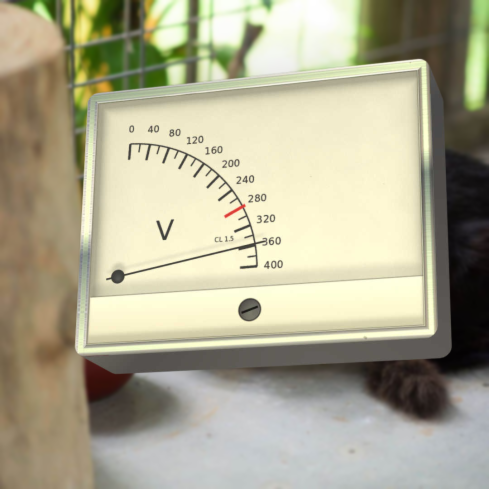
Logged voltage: 360 V
